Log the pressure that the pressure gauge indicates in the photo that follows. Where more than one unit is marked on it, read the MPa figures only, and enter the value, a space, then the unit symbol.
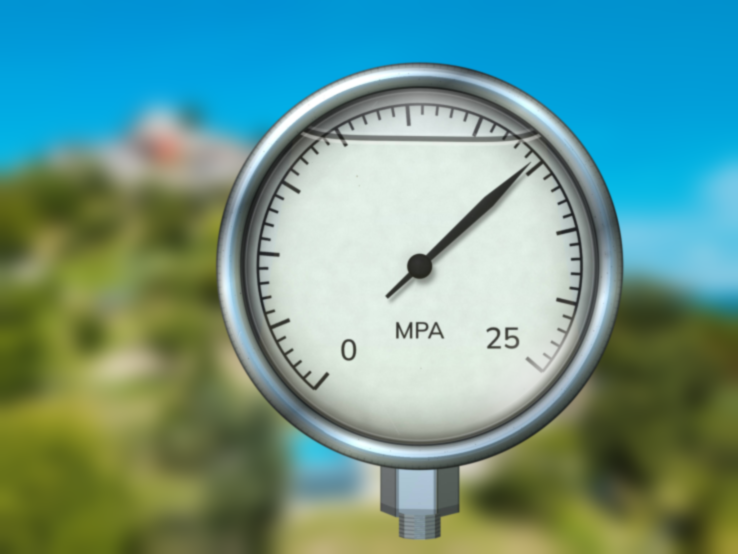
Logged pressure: 17.25 MPa
